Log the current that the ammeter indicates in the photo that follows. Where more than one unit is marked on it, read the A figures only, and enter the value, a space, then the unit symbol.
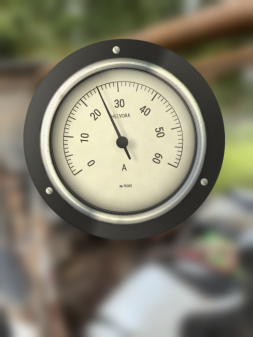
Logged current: 25 A
